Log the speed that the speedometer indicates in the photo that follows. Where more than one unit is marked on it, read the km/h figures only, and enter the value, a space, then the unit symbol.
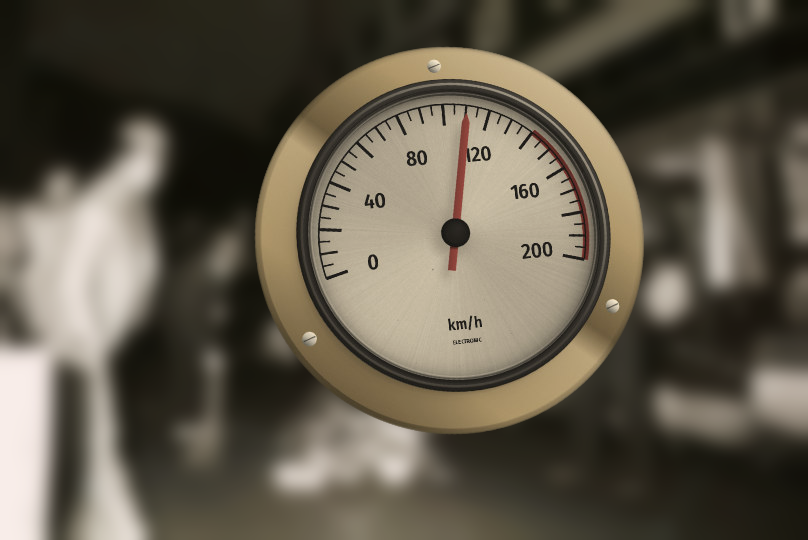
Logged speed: 110 km/h
